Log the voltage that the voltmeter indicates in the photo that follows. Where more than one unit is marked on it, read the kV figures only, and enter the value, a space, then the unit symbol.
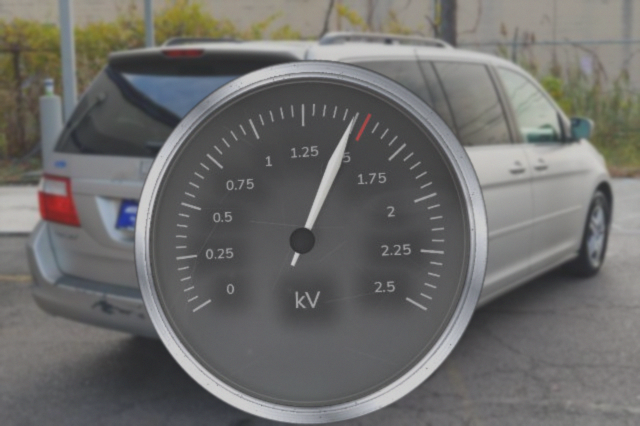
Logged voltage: 1.5 kV
